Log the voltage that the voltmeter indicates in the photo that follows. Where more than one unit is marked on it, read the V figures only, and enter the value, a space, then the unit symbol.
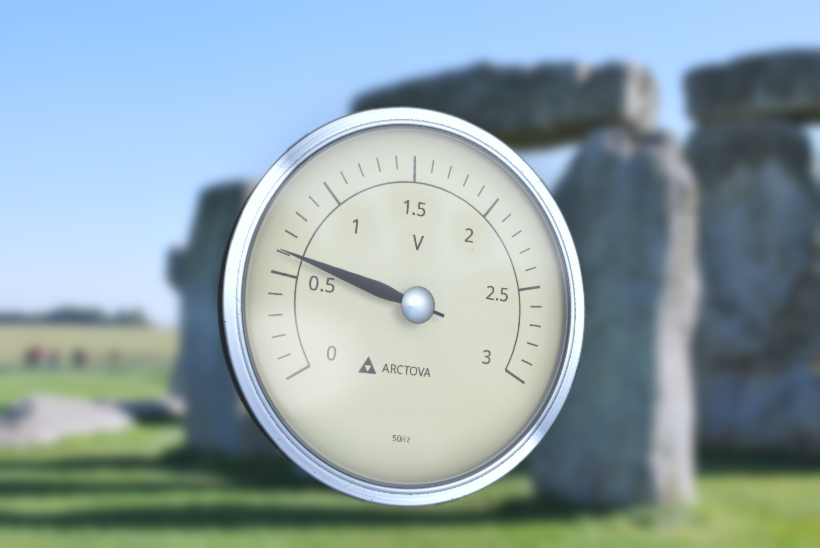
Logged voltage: 0.6 V
